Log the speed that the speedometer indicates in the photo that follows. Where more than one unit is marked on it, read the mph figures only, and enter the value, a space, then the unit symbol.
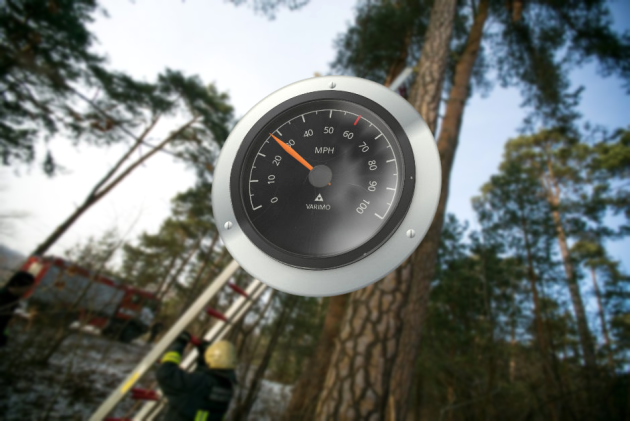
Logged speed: 27.5 mph
